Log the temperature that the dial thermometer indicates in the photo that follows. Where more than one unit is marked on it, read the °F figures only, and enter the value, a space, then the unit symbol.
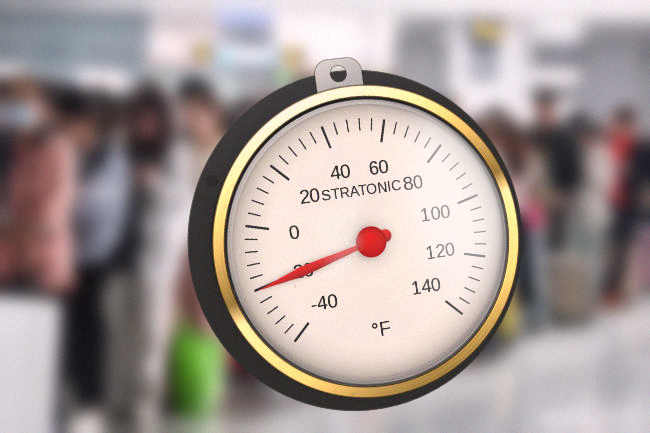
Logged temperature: -20 °F
